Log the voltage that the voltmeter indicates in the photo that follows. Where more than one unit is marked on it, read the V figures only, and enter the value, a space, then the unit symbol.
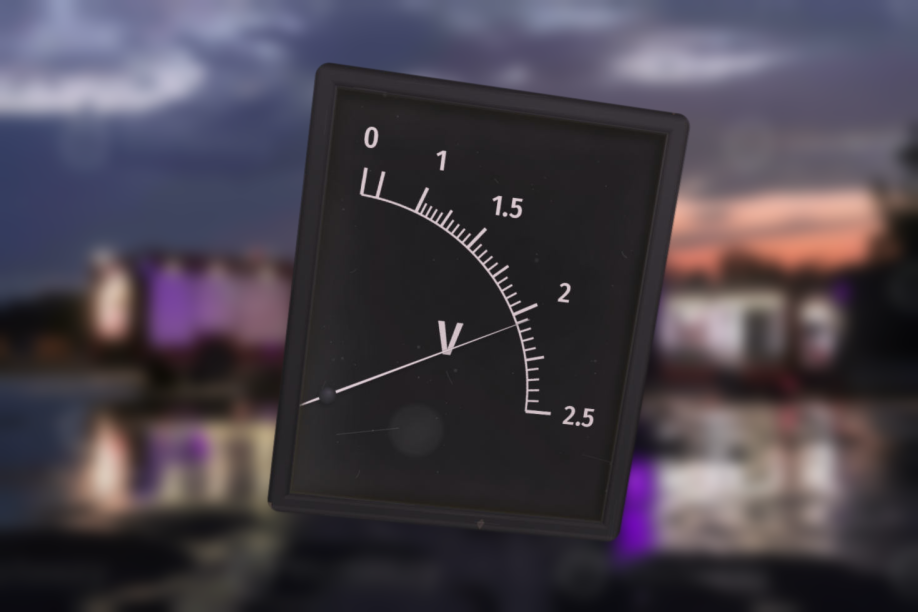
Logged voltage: 2.05 V
